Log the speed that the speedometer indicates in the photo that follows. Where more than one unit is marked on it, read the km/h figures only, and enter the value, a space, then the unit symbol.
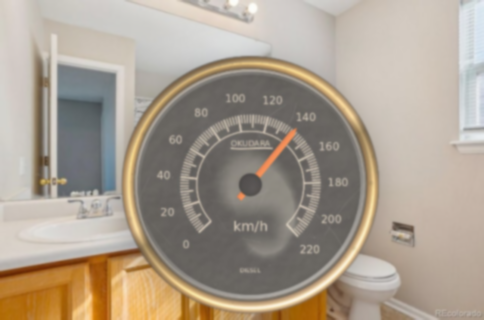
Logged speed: 140 km/h
